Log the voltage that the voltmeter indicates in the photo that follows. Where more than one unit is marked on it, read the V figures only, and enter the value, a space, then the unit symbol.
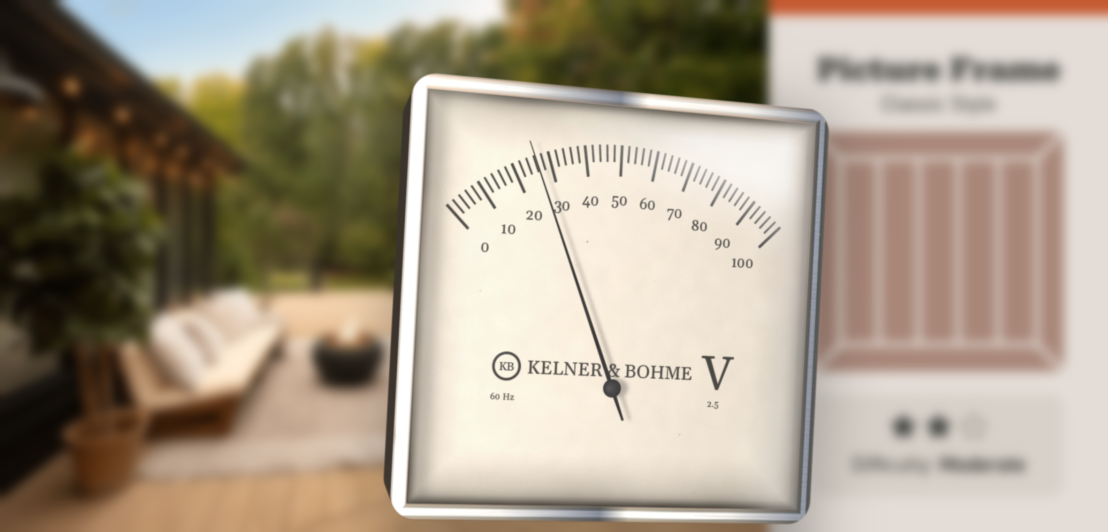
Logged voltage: 26 V
